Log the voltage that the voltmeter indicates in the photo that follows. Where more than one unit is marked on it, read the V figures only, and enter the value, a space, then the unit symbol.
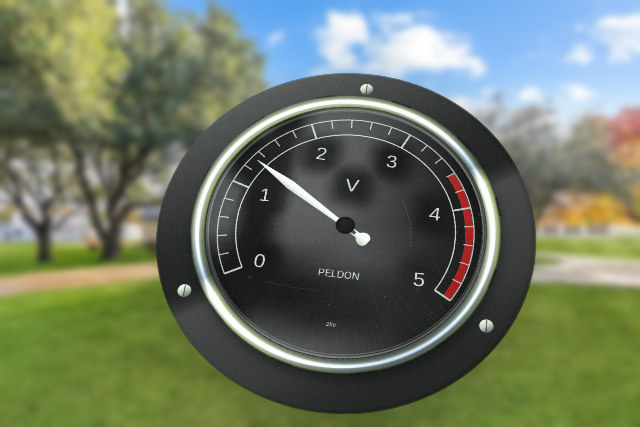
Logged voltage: 1.3 V
